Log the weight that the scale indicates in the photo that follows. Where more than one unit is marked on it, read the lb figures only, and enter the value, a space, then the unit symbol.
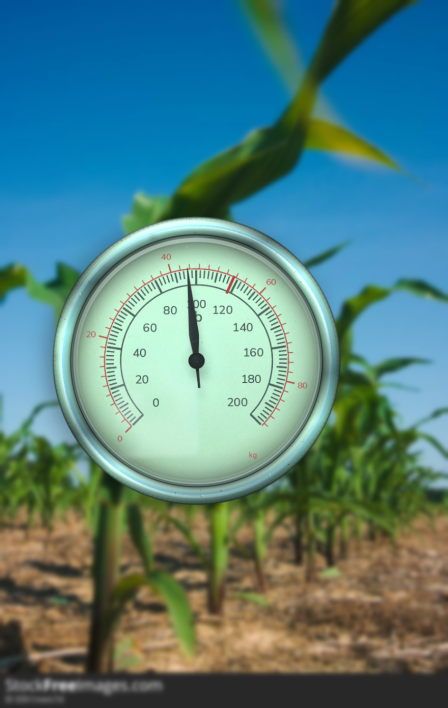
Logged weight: 96 lb
